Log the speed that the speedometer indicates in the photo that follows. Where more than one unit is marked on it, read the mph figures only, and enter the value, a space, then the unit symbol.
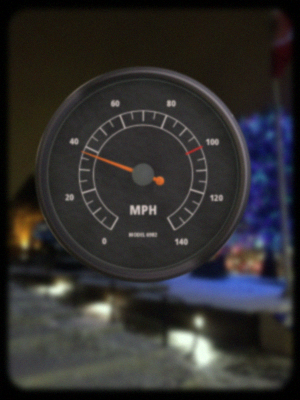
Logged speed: 37.5 mph
